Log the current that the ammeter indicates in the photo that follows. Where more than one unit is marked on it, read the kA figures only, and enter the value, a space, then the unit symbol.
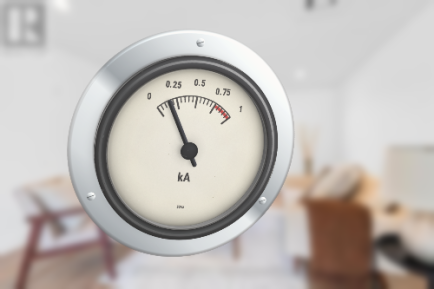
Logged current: 0.15 kA
